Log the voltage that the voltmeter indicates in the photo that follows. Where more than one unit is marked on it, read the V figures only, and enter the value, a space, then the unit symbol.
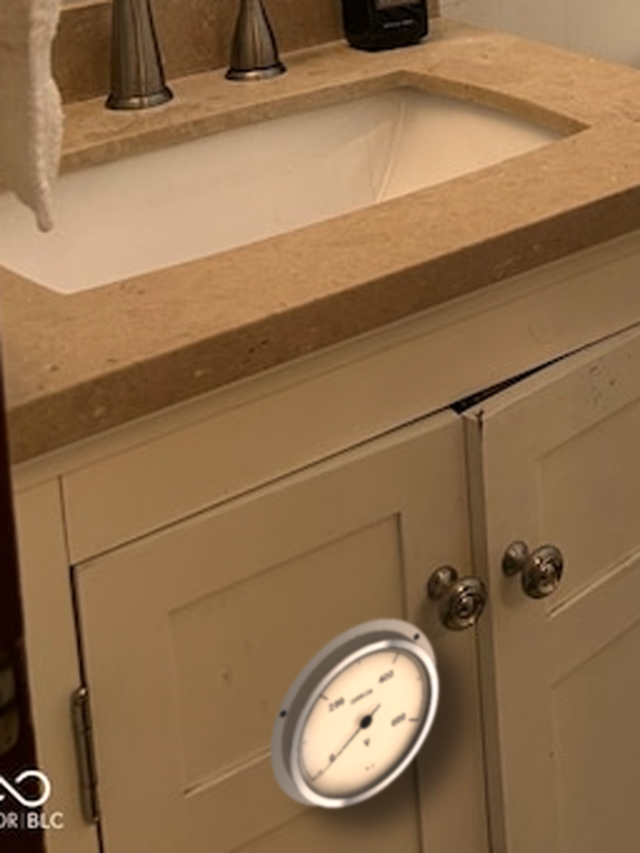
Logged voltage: 0 V
